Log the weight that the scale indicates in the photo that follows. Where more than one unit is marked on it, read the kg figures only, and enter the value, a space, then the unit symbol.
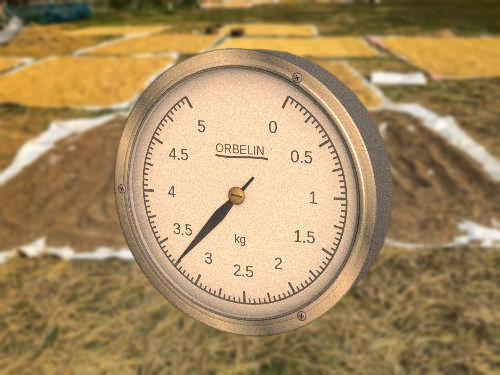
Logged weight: 3.25 kg
